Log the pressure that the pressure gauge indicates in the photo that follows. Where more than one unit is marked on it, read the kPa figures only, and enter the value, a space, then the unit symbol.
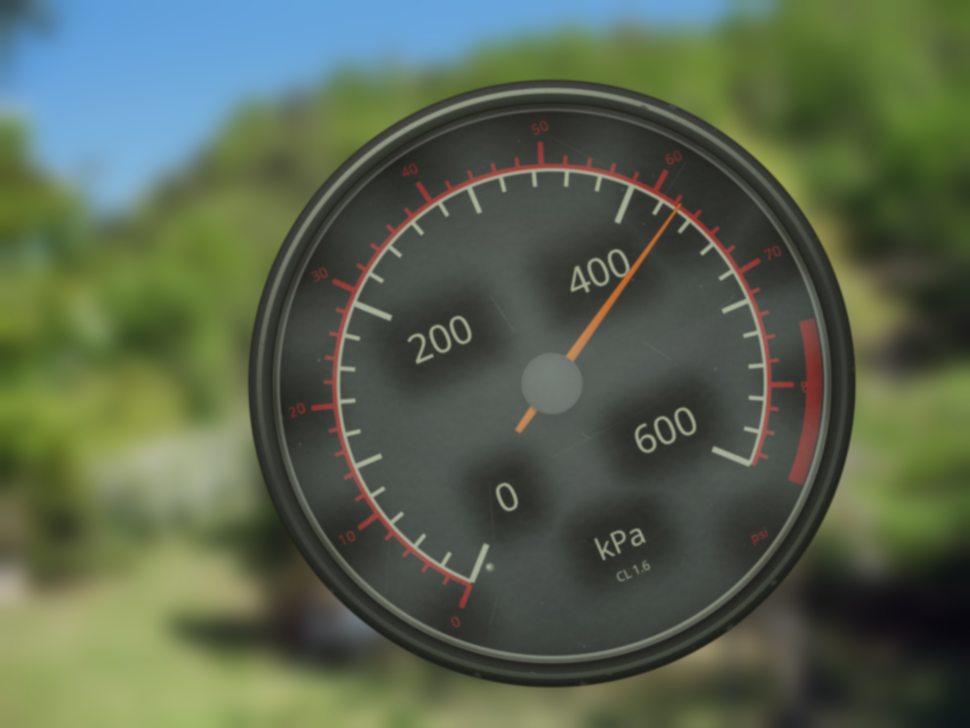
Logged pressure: 430 kPa
